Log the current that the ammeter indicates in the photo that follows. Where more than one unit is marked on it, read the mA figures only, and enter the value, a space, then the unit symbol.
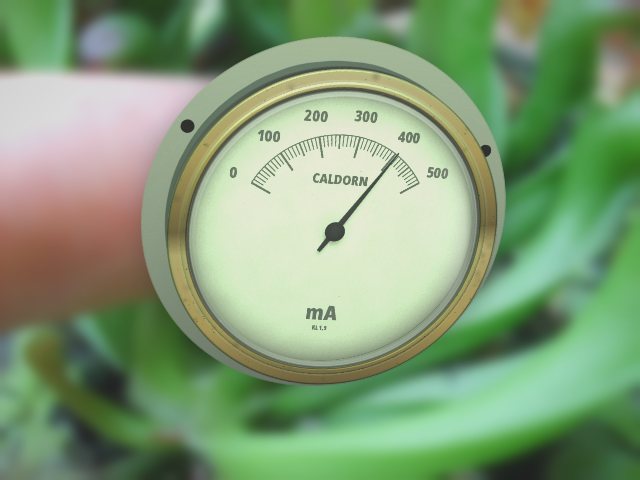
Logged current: 400 mA
